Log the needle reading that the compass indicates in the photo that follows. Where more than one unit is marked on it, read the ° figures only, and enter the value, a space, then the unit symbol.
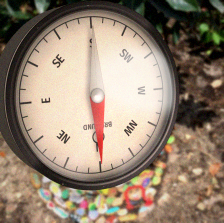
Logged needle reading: 0 °
